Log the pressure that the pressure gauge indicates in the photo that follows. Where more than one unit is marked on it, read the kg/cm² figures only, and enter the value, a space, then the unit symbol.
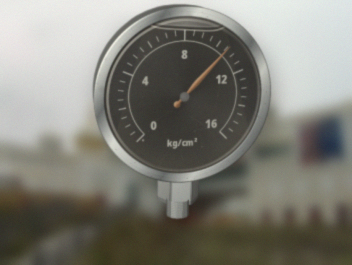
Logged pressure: 10.5 kg/cm²
